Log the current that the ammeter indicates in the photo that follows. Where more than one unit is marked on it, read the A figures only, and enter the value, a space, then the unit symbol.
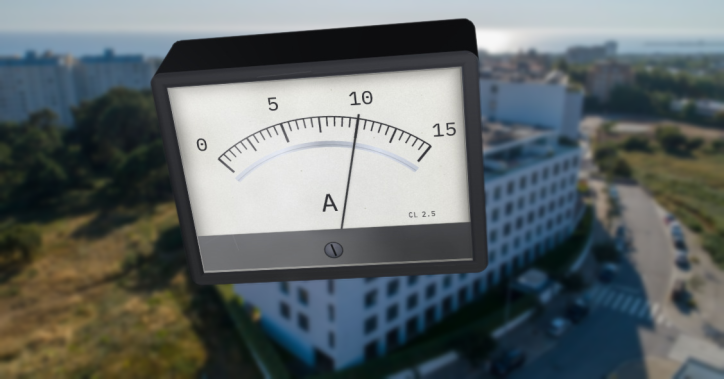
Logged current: 10 A
